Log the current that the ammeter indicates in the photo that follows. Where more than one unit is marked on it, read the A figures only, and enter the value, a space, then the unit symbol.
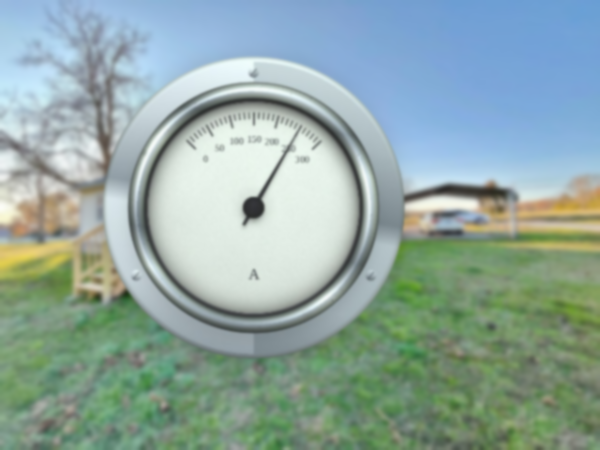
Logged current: 250 A
